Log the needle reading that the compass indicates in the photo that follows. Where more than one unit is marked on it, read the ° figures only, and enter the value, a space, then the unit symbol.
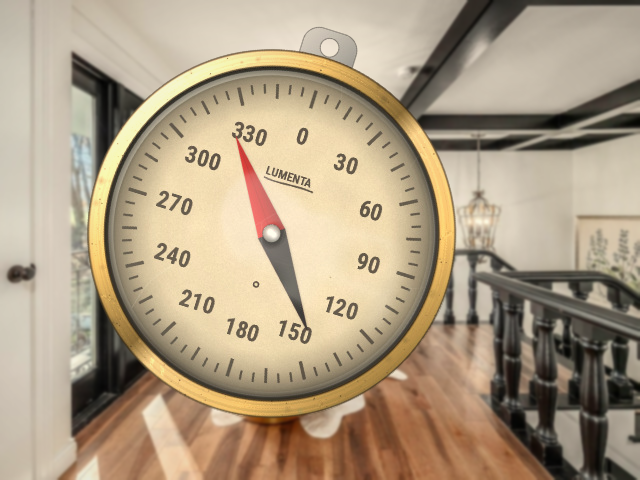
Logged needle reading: 322.5 °
